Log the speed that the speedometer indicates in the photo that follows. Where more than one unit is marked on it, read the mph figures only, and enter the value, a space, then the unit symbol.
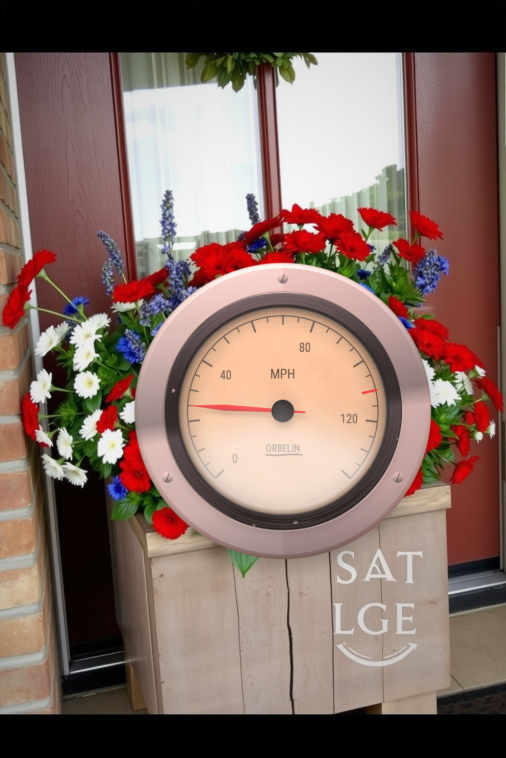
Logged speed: 25 mph
